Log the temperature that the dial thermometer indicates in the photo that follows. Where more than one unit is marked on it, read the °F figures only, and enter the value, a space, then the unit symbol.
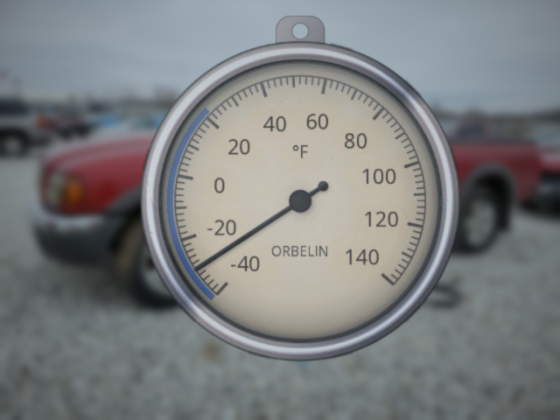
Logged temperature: -30 °F
